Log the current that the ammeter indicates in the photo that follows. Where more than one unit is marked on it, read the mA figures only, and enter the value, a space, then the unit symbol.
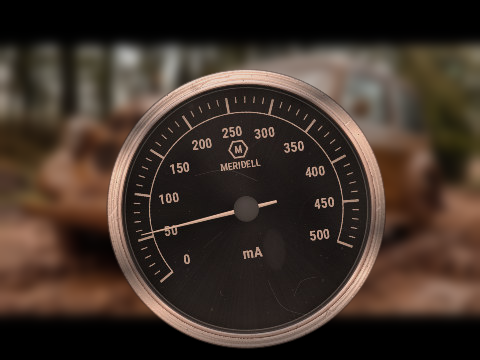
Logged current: 55 mA
